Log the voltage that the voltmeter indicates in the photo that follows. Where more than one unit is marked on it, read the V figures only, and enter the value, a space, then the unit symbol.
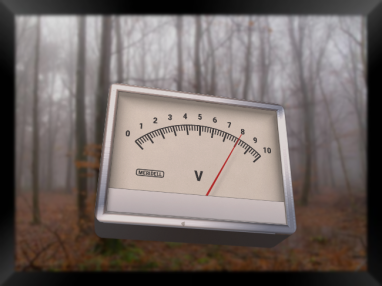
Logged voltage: 8 V
